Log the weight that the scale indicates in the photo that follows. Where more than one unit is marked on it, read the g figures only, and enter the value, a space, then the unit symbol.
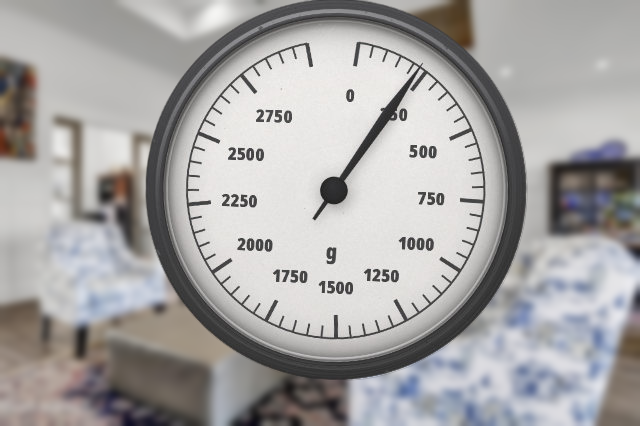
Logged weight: 225 g
